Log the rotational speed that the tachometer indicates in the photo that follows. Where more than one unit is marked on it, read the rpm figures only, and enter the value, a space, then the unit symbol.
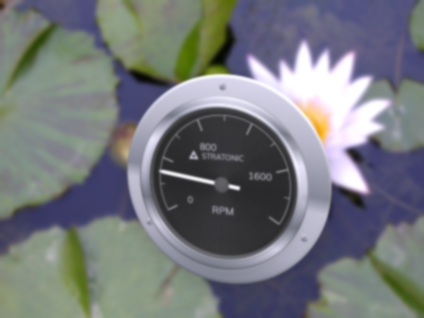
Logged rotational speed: 300 rpm
